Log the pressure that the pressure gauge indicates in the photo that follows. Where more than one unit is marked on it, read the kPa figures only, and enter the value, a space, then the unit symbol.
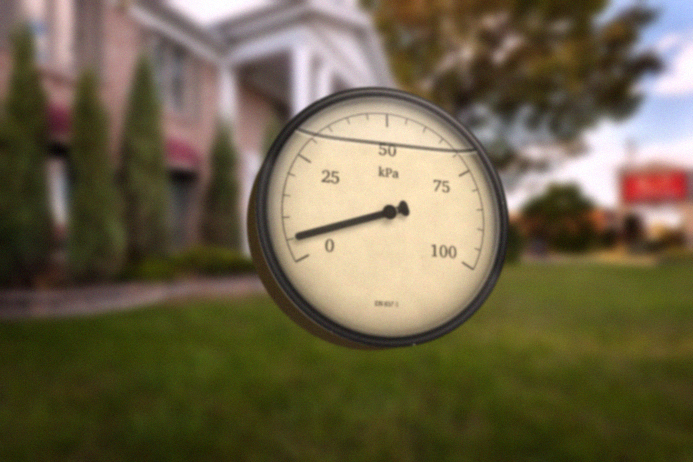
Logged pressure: 5 kPa
